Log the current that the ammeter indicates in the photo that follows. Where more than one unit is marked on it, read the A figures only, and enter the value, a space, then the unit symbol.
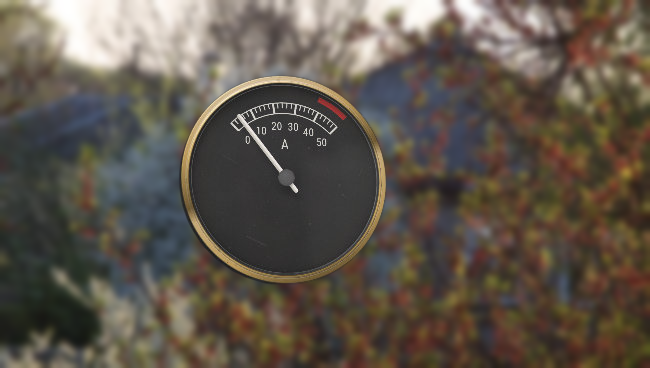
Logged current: 4 A
